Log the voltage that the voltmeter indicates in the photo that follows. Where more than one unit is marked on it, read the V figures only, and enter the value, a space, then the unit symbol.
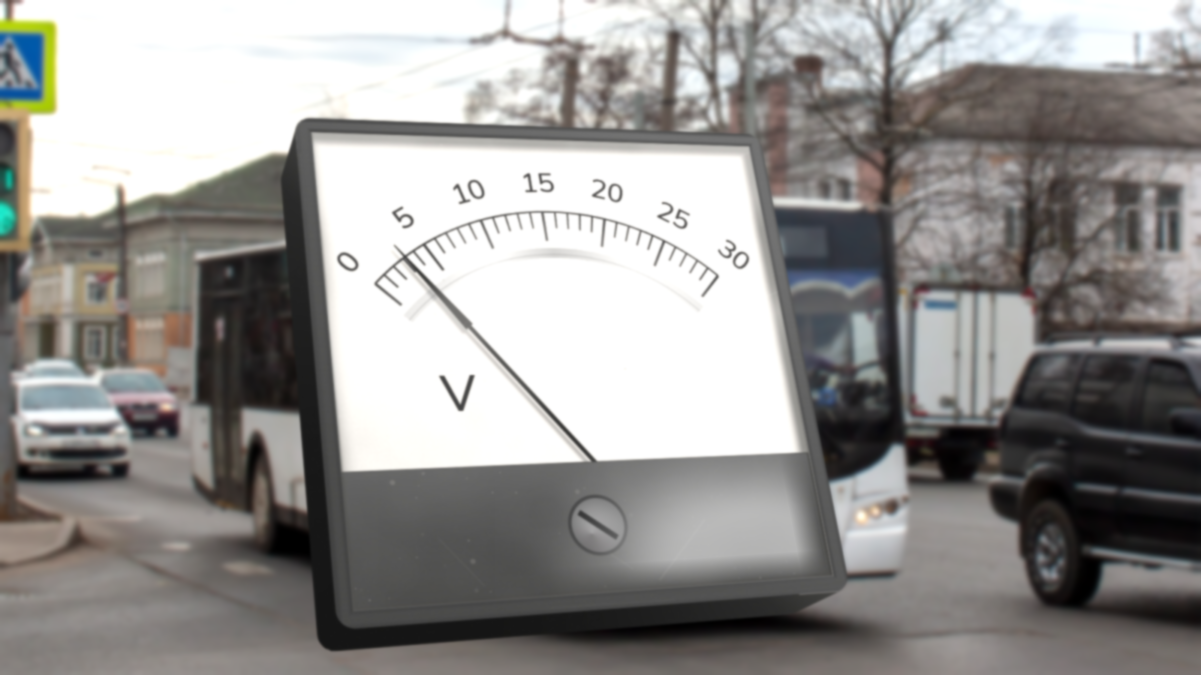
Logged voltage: 3 V
